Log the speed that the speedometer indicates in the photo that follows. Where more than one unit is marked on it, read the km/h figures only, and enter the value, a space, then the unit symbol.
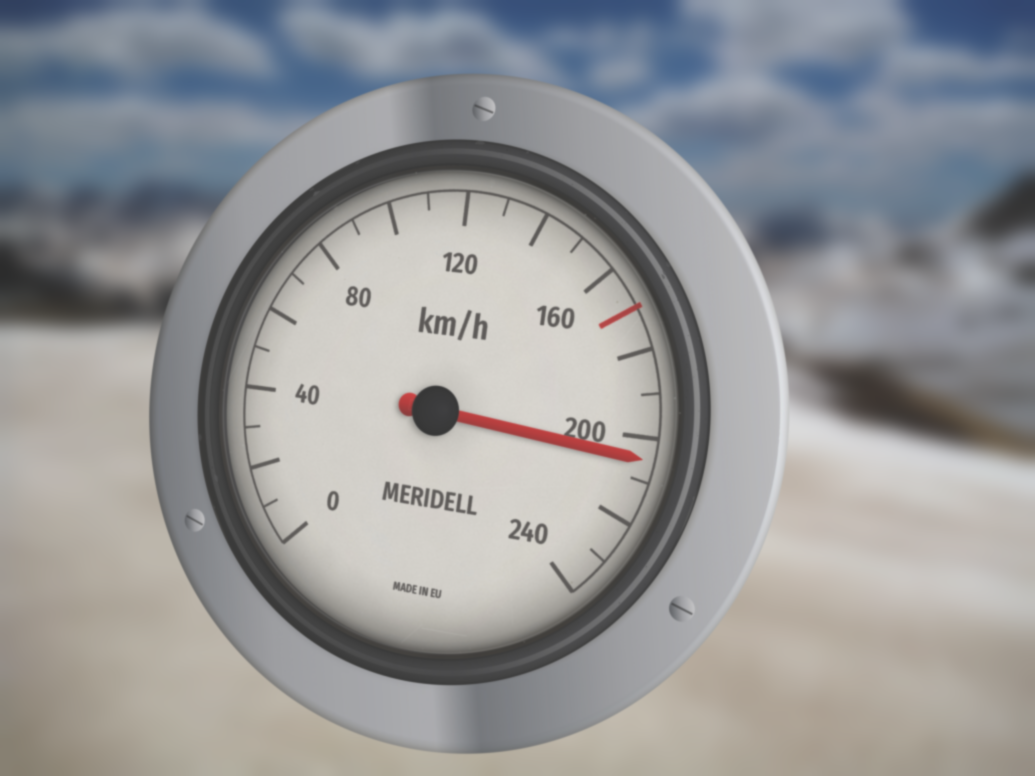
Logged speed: 205 km/h
